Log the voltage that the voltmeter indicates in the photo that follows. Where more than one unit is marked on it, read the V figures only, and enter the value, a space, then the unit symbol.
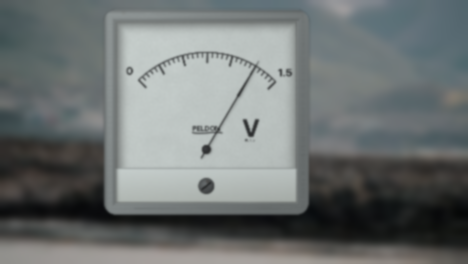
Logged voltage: 1.25 V
